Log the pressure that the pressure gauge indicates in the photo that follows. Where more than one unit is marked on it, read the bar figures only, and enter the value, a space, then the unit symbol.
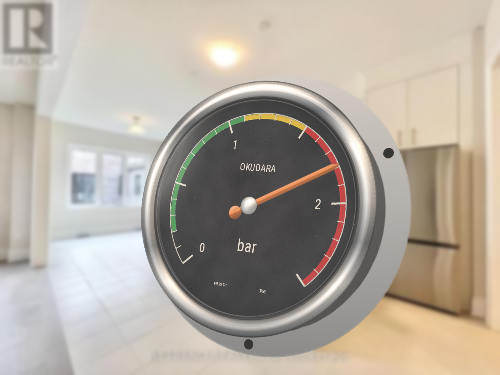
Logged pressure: 1.8 bar
